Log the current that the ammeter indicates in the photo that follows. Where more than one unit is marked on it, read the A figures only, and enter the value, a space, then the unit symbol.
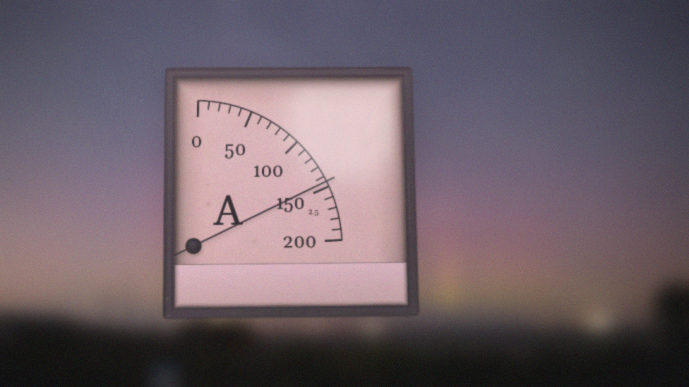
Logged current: 145 A
